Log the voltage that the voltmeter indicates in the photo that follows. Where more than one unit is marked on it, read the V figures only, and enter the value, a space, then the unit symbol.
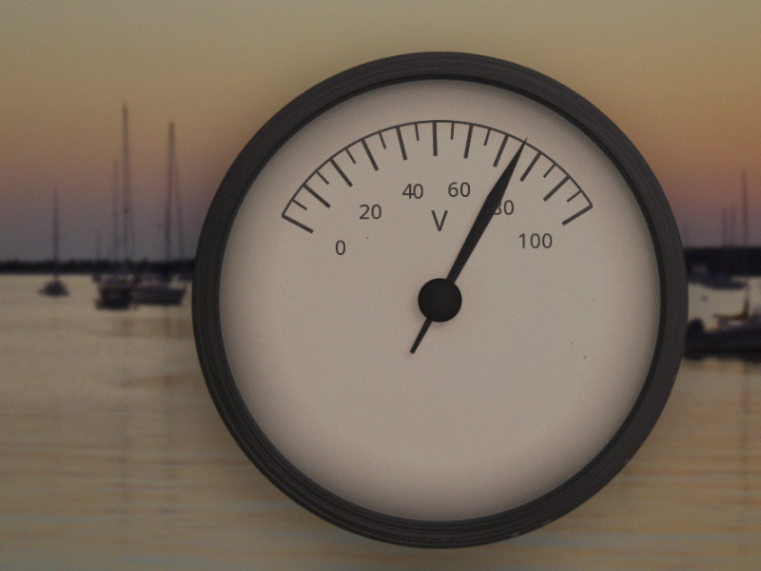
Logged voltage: 75 V
